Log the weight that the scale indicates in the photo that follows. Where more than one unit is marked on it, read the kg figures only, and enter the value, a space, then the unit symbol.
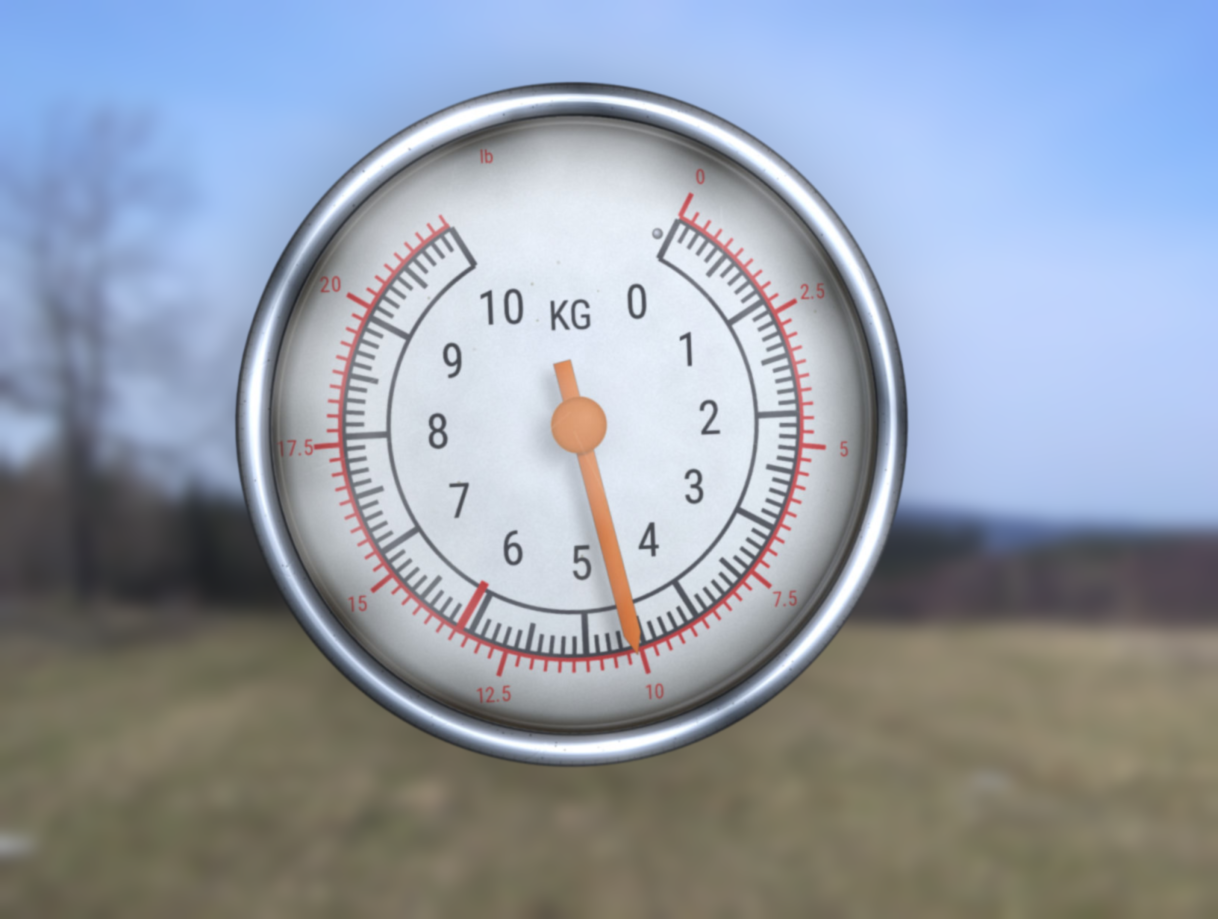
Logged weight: 4.6 kg
